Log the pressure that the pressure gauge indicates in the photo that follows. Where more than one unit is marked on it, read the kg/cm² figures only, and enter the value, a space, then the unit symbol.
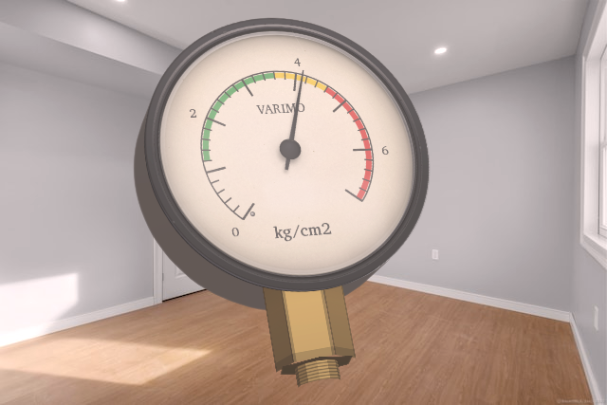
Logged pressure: 4.1 kg/cm²
